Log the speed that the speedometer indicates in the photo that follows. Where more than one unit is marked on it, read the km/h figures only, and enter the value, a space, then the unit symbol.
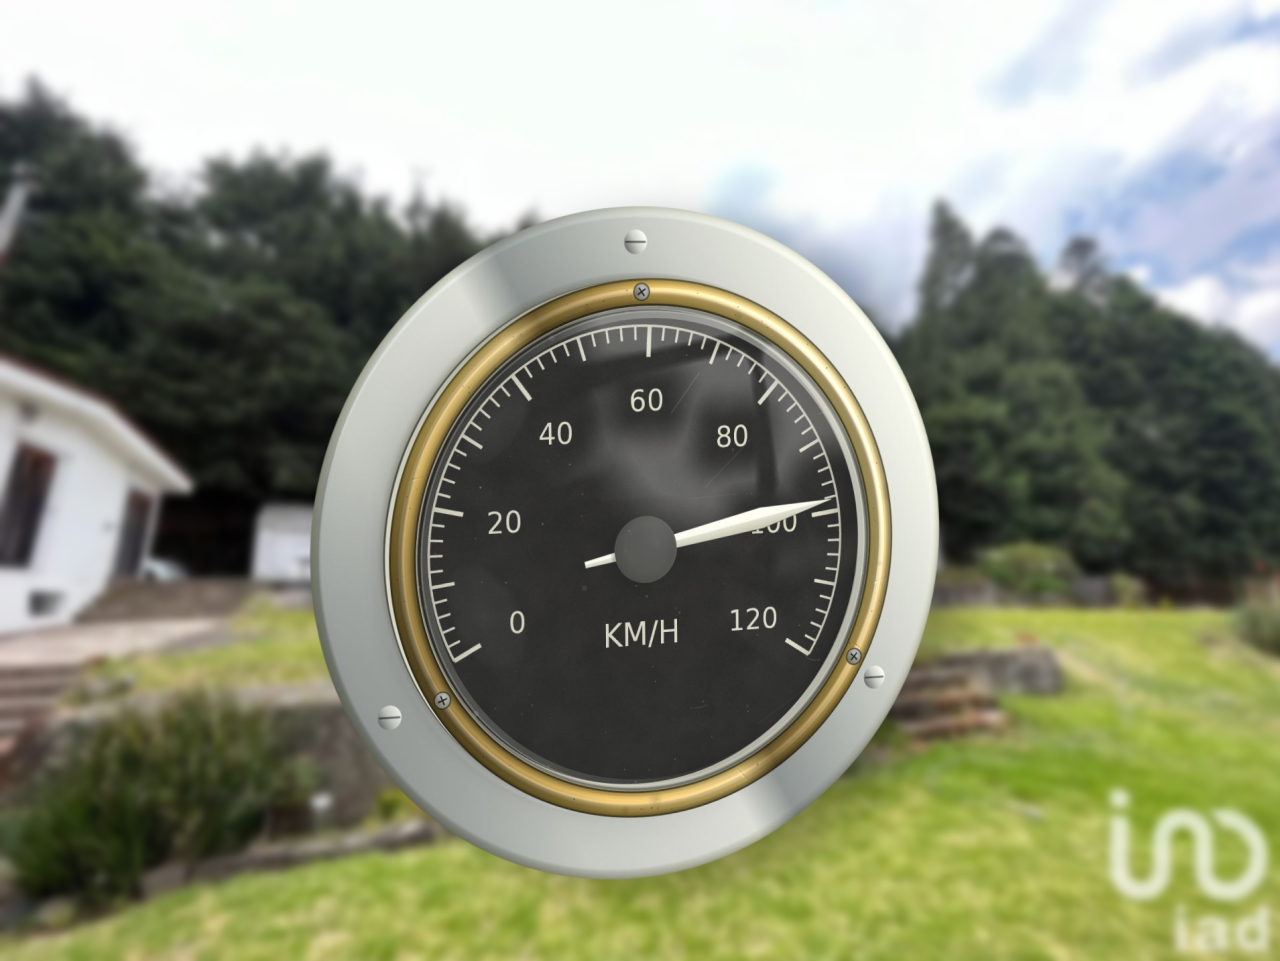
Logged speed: 98 km/h
